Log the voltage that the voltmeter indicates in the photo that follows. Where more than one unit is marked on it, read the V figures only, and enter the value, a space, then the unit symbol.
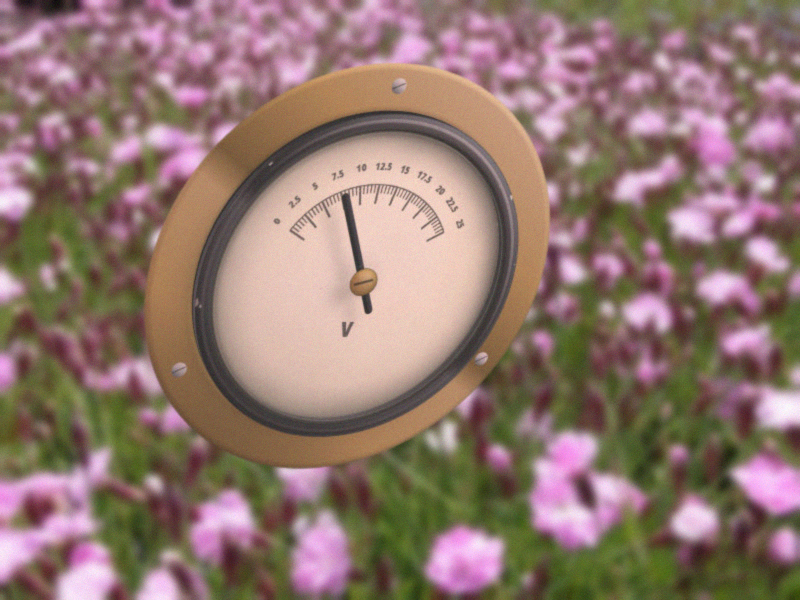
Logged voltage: 7.5 V
